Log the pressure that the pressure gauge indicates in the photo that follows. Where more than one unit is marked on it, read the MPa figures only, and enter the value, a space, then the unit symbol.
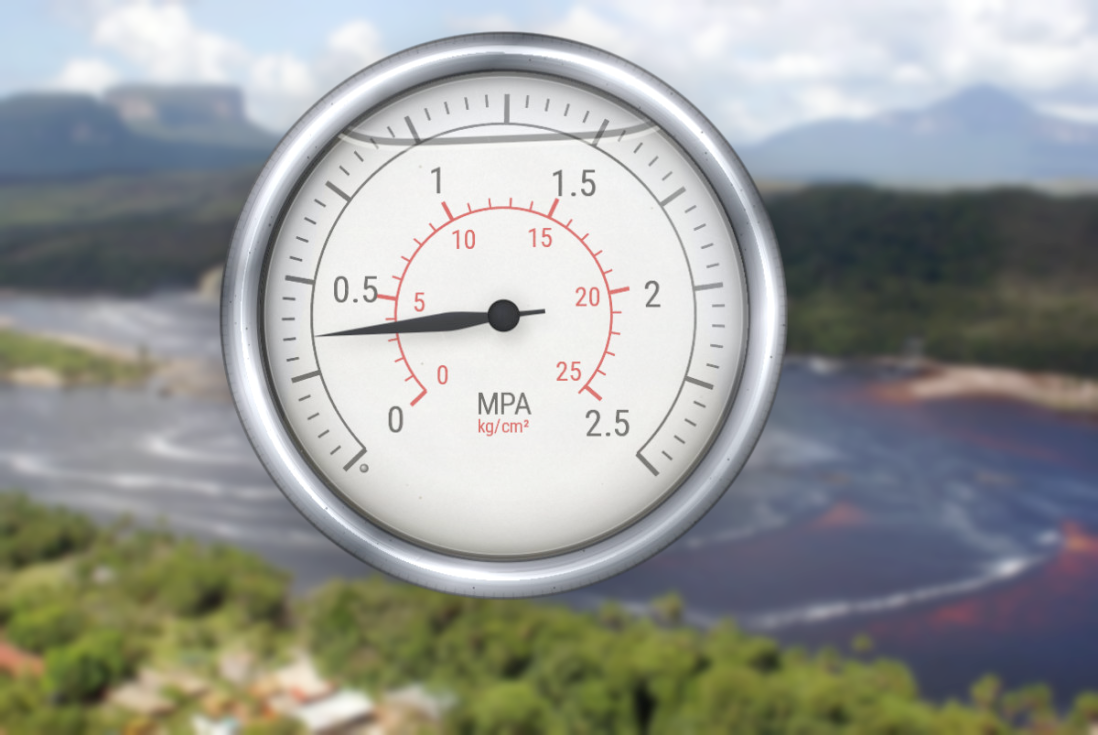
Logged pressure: 0.35 MPa
